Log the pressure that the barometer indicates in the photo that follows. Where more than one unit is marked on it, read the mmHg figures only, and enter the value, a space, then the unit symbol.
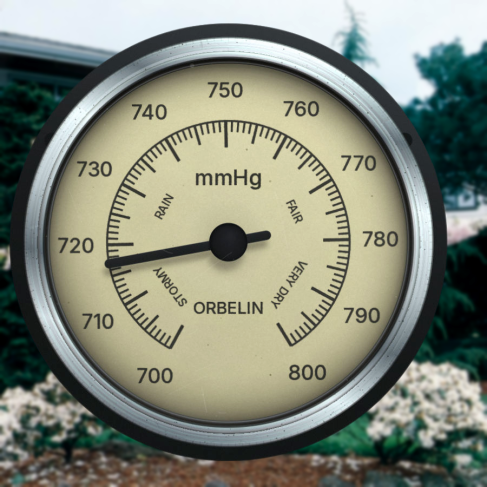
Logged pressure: 717 mmHg
